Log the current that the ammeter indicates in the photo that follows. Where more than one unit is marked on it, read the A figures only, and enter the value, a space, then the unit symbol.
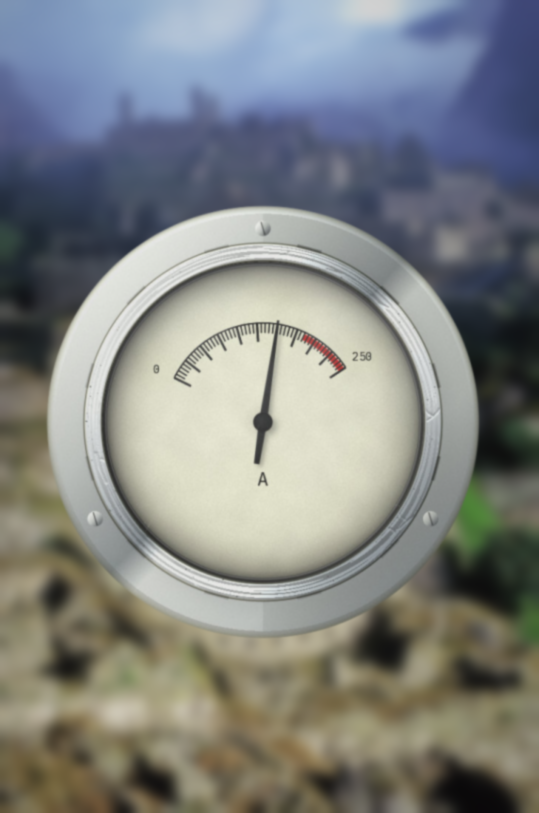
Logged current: 150 A
